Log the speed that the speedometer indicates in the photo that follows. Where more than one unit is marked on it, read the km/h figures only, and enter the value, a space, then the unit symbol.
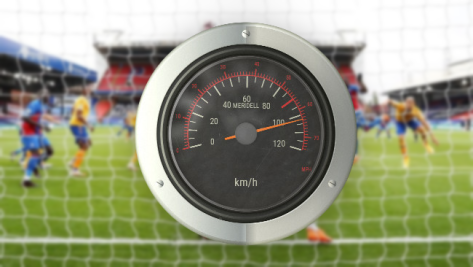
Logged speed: 102.5 km/h
